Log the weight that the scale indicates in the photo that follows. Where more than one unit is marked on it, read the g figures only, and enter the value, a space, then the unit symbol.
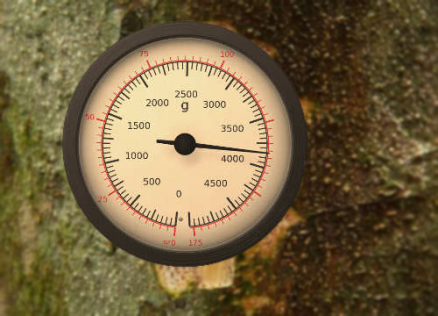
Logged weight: 3850 g
